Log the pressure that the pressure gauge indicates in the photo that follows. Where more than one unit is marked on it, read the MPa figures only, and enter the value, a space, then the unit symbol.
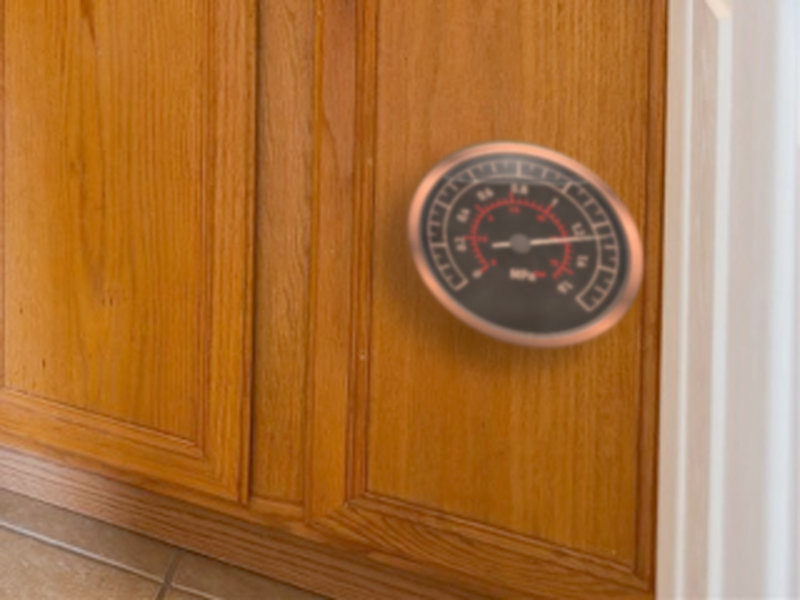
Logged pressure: 1.25 MPa
